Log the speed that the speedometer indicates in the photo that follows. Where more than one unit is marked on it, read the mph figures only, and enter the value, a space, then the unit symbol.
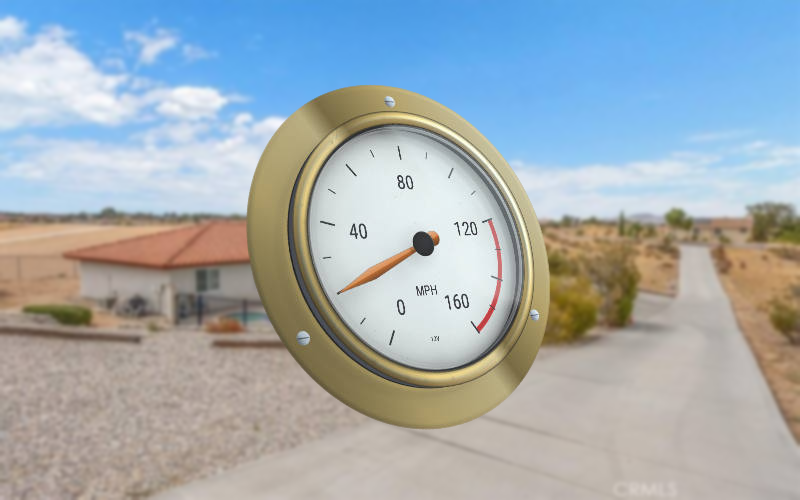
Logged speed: 20 mph
